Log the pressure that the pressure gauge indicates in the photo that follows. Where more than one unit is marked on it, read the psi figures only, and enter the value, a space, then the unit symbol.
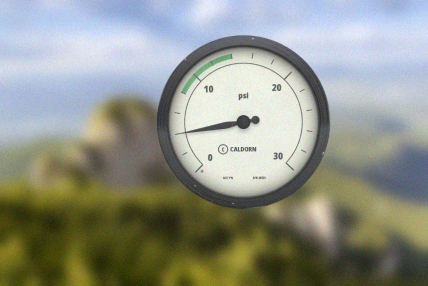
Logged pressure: 4 psi
